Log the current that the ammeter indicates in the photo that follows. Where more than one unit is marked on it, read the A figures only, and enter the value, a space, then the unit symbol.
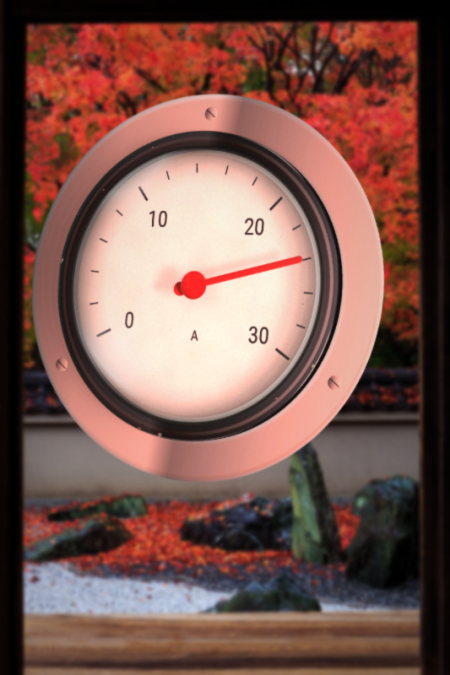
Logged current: 24 A
